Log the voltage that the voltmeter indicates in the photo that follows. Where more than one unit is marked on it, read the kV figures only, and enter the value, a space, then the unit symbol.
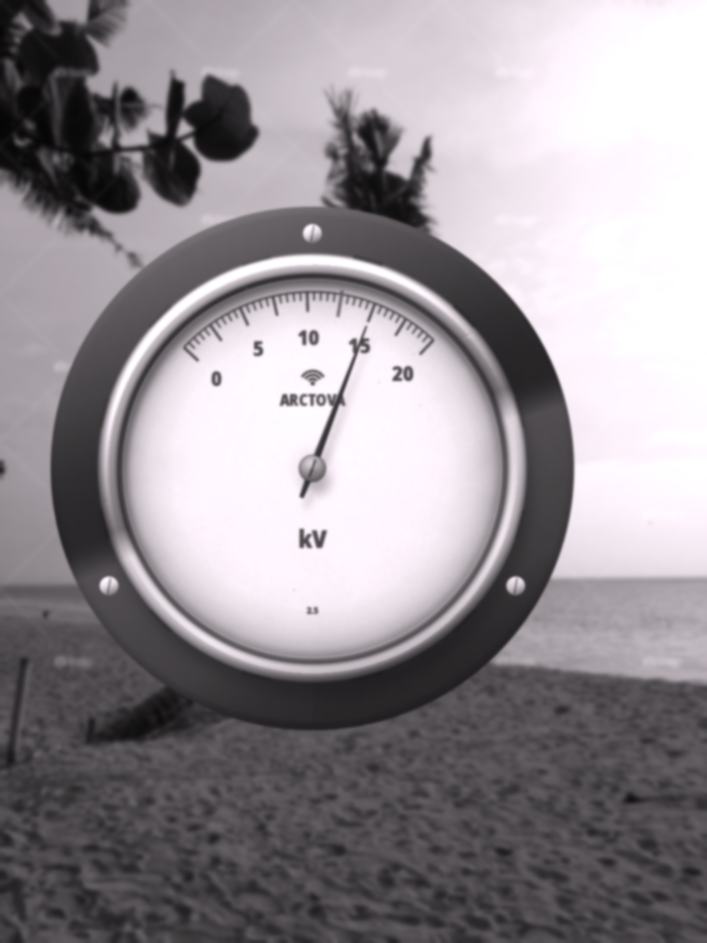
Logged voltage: 15 kV
